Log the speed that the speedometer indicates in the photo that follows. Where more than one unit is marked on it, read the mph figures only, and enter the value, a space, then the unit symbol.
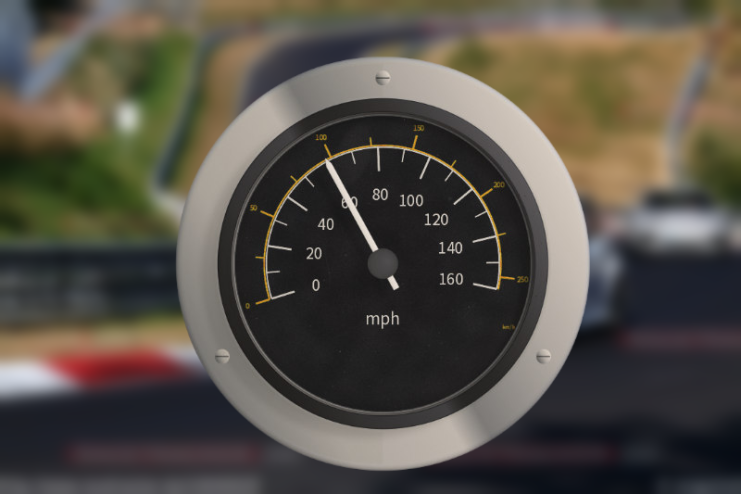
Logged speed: 60 mph
